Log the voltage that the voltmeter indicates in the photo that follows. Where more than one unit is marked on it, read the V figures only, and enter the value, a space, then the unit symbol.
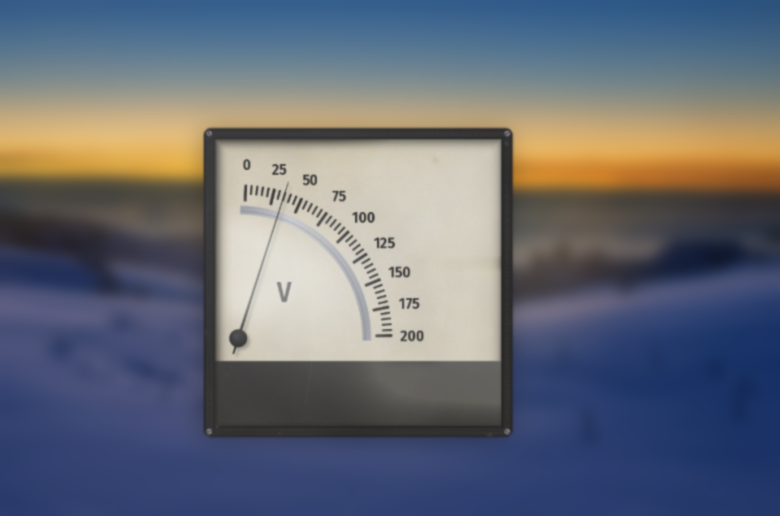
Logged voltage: 35 V
